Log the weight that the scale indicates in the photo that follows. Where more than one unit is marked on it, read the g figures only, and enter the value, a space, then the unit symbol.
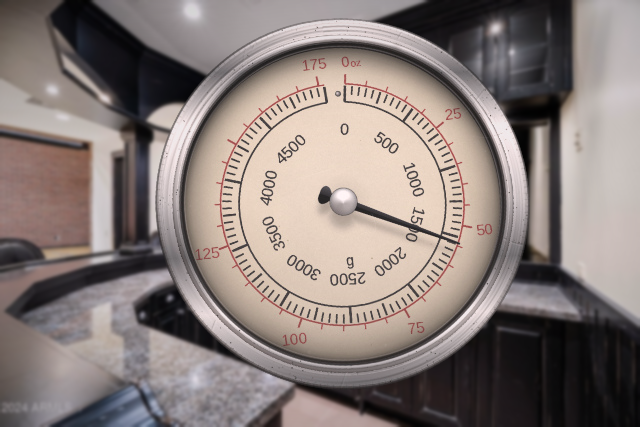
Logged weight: 1550 g
